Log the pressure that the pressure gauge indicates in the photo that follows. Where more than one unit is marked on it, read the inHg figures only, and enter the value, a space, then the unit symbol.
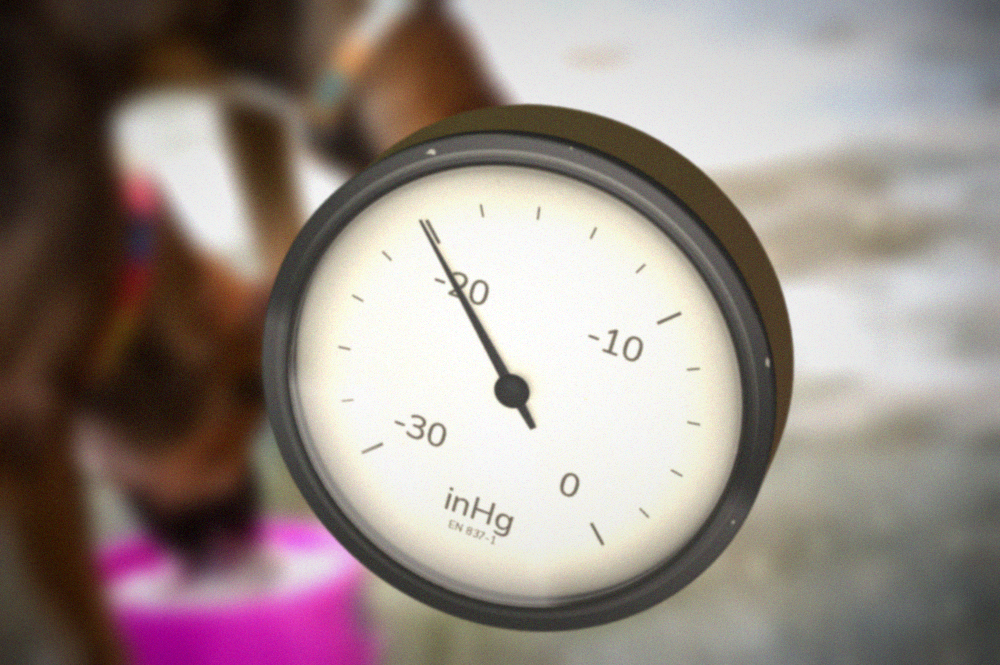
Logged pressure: -20 inHg
